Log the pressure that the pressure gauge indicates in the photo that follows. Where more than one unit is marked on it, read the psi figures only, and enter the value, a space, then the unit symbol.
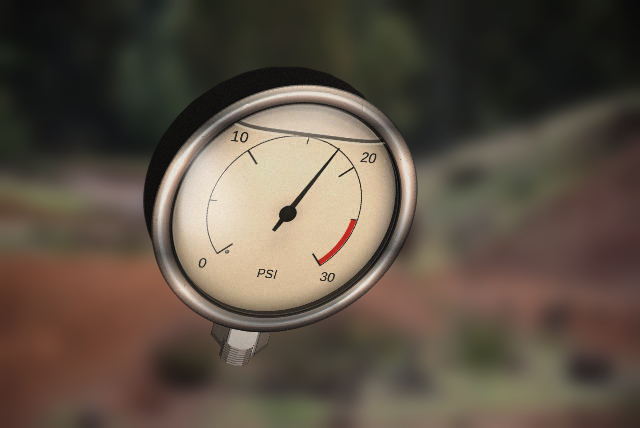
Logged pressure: 17.5 psi
